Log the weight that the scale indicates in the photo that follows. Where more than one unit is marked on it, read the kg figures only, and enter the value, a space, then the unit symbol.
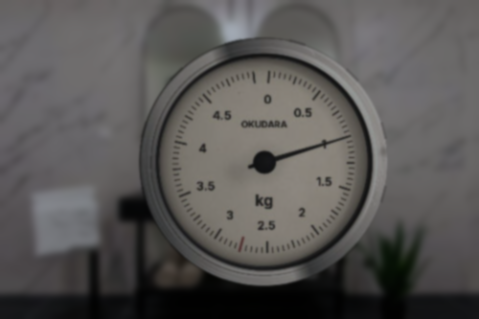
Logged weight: 1 kg
